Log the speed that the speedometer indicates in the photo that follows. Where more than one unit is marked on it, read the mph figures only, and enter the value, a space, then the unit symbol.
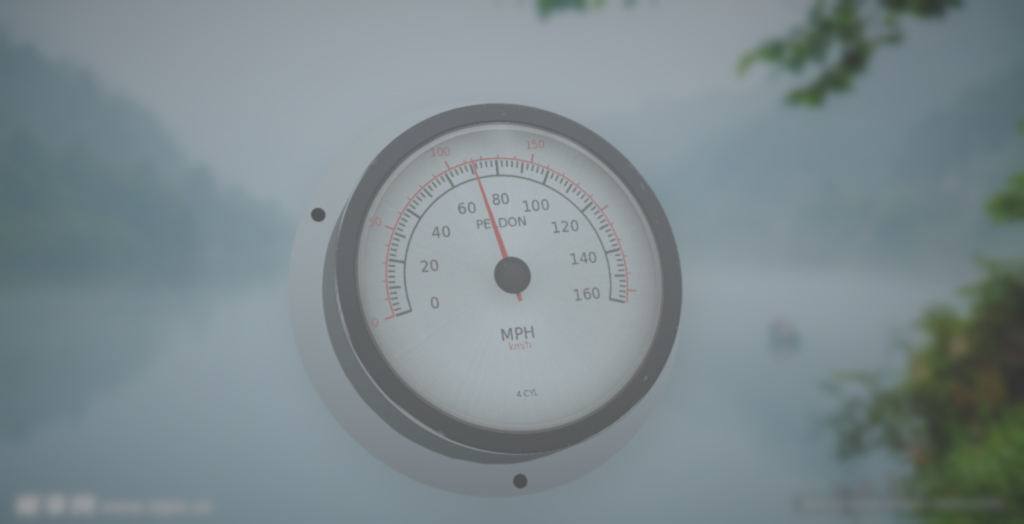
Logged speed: 70 mph
